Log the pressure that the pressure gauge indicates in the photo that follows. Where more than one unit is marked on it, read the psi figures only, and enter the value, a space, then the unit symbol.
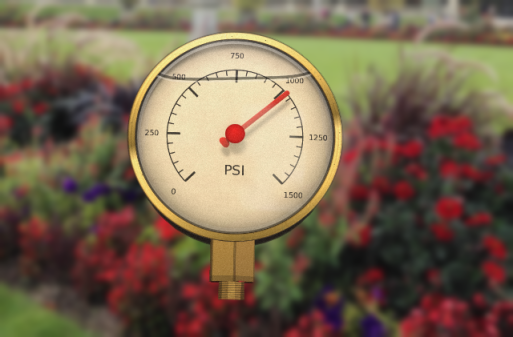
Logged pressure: 1025 psi
